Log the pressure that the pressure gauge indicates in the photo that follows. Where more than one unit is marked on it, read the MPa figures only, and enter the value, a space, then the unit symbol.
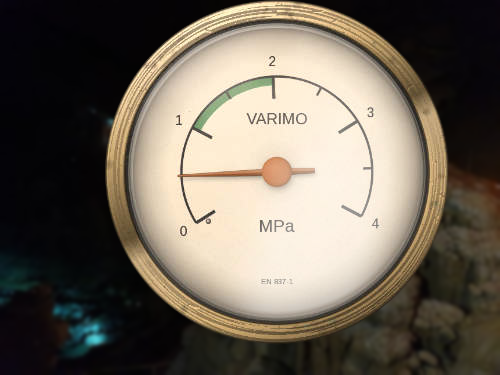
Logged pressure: 0.5 MPa
